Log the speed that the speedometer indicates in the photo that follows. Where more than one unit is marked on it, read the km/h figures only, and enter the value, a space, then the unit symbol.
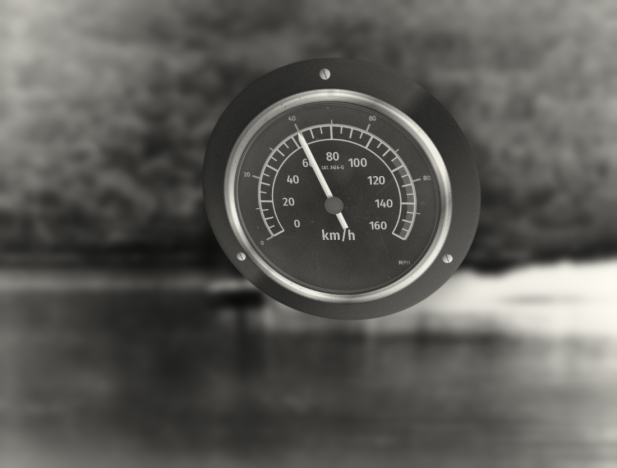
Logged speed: 65 km/h
